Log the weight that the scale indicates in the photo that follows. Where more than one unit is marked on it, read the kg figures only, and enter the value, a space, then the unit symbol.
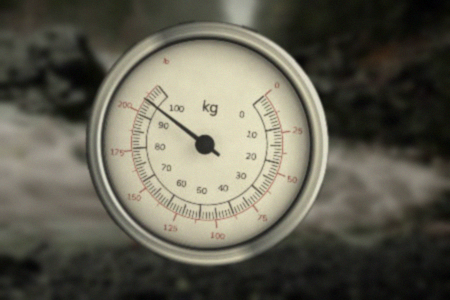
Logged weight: 95 kg
